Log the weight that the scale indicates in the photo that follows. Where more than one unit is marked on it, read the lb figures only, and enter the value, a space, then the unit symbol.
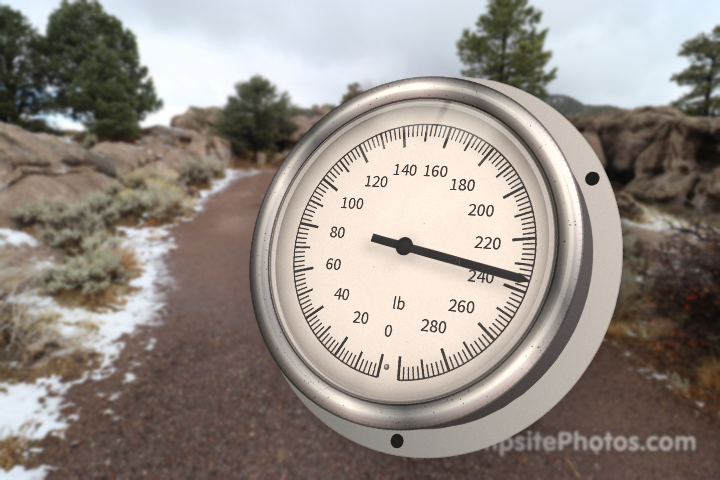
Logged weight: 236 lb
